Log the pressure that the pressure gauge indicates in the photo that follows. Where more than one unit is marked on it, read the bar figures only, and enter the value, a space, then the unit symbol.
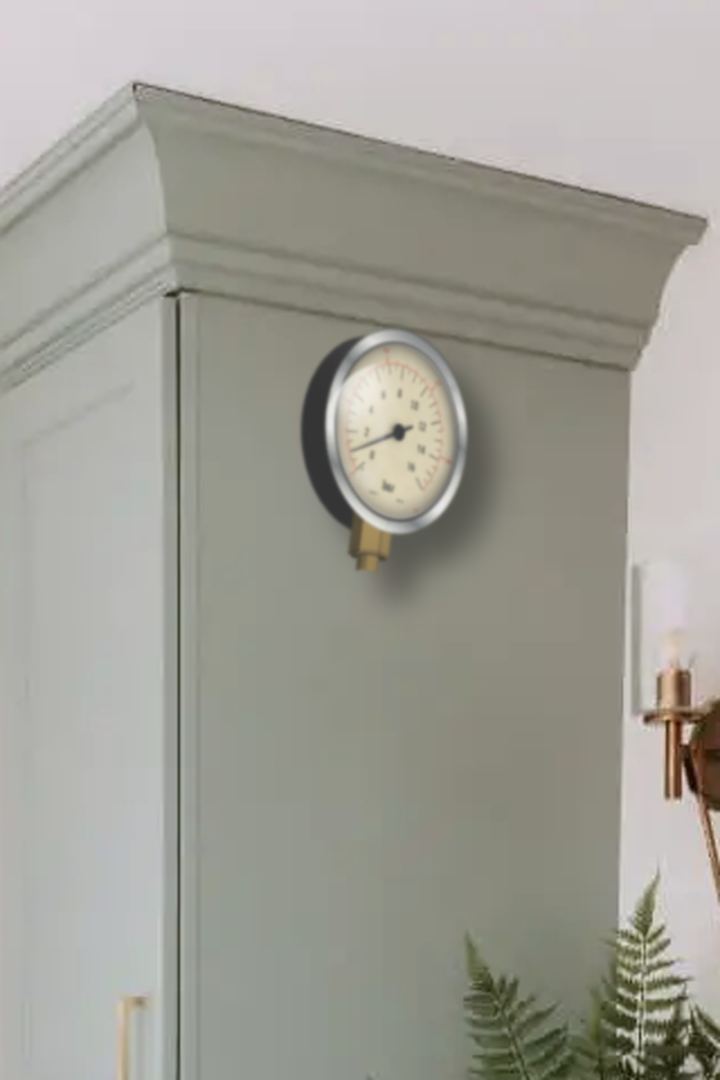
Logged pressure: 1 bar
